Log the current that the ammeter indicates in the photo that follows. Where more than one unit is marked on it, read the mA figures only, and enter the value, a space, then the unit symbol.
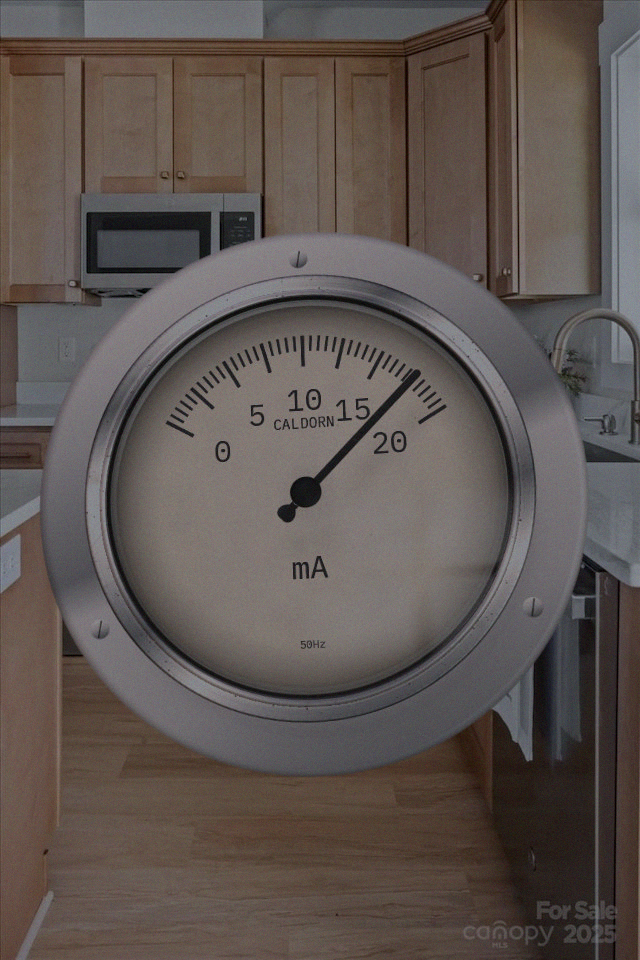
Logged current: 17.5 mA
